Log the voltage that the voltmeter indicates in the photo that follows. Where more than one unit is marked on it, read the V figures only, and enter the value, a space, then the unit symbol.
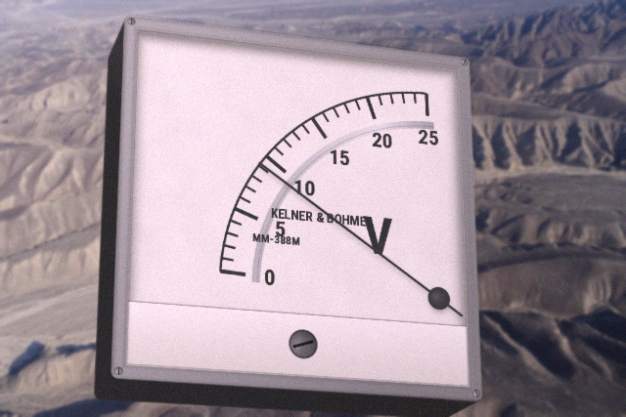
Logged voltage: 9 V
